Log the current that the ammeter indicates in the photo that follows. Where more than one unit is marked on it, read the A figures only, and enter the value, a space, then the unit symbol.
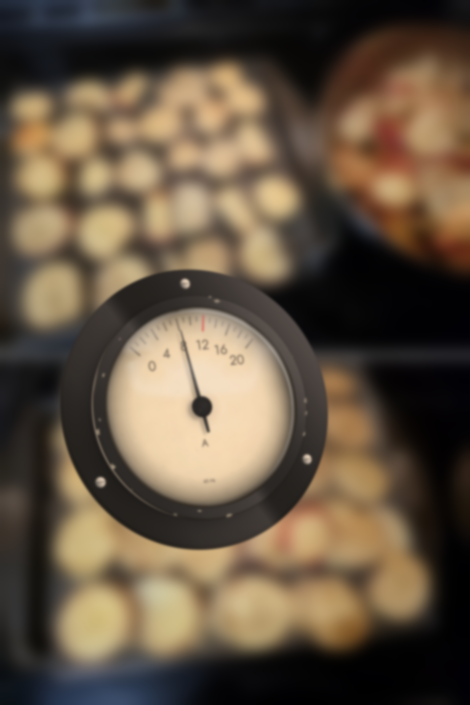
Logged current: 8 A
